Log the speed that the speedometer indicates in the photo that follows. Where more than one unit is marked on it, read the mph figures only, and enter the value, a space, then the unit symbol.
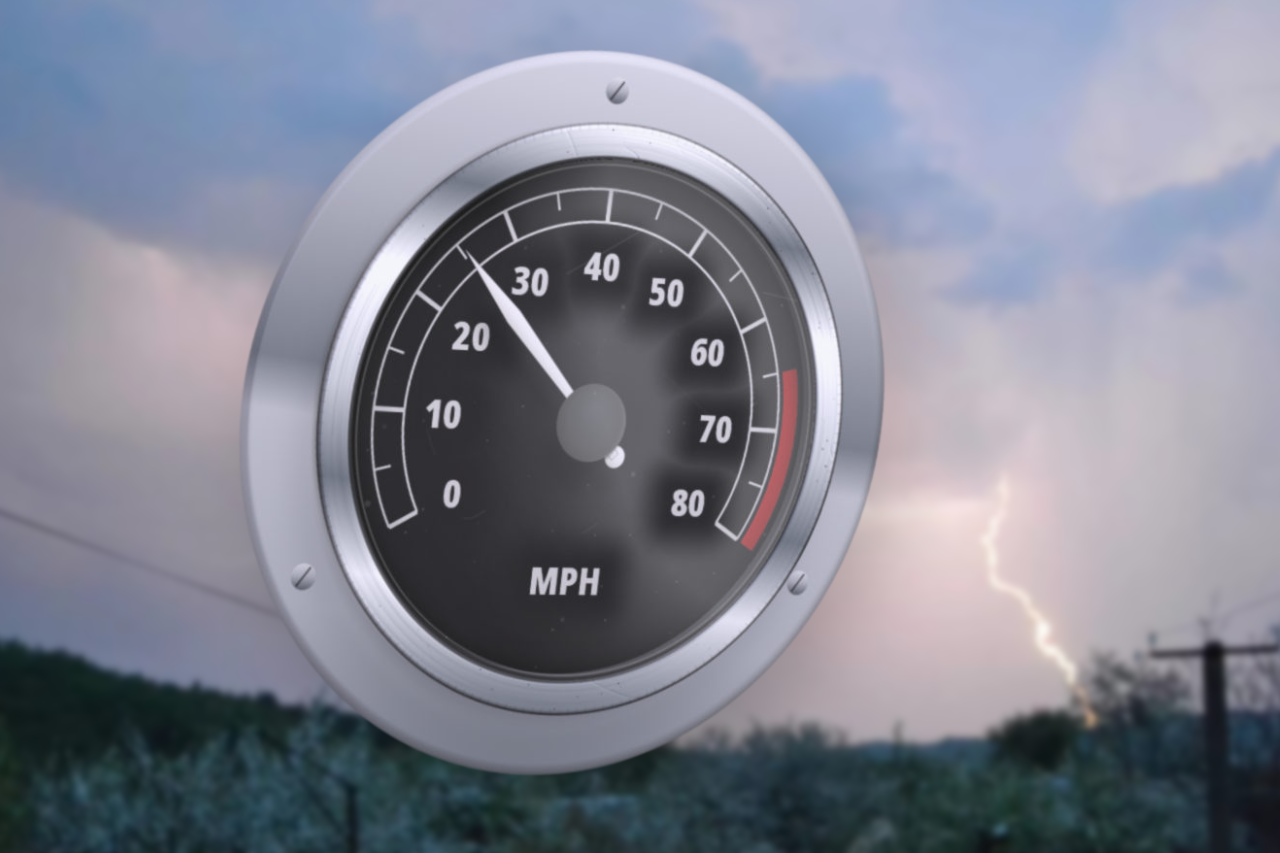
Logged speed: 25 mph
